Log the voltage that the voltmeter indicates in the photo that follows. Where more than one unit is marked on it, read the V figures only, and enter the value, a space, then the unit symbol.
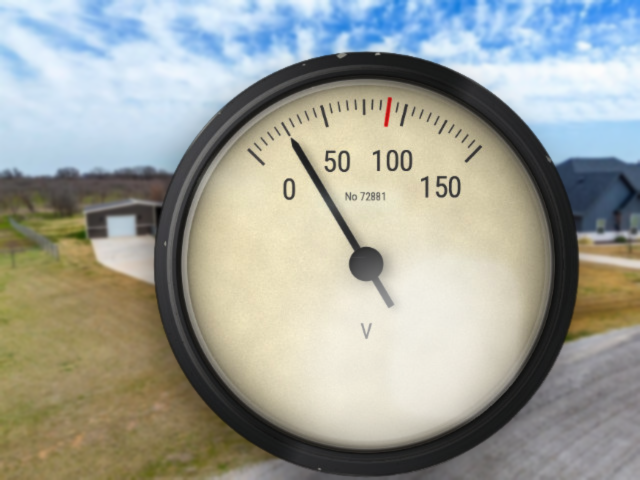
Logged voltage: 25 V
